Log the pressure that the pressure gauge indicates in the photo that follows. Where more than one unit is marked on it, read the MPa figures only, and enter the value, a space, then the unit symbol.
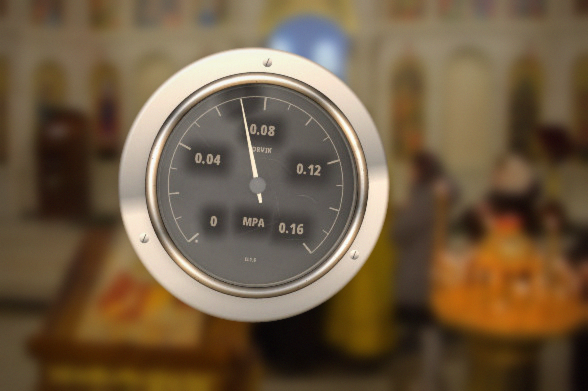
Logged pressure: 0.07 MPa
